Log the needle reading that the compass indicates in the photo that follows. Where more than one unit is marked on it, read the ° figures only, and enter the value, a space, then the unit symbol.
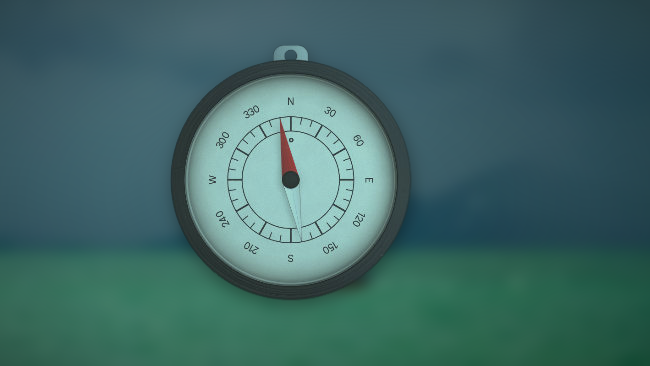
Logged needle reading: 350 °
